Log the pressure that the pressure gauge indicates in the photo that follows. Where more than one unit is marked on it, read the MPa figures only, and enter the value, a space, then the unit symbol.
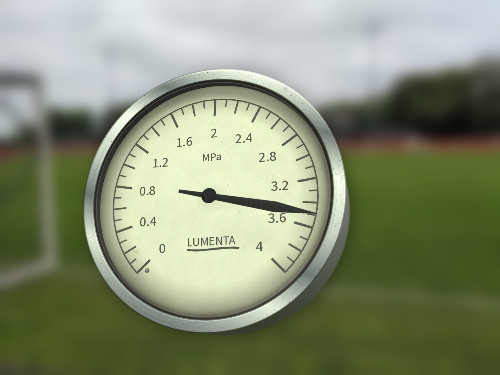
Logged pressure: 3.5 MPa
